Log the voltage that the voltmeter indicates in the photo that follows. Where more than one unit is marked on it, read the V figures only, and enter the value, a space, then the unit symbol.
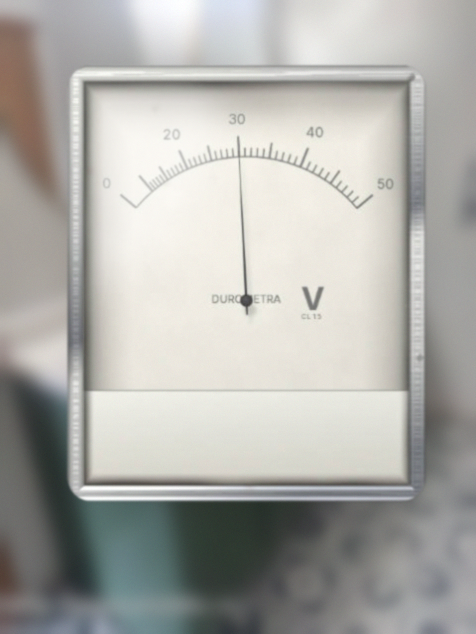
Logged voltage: 30 V
